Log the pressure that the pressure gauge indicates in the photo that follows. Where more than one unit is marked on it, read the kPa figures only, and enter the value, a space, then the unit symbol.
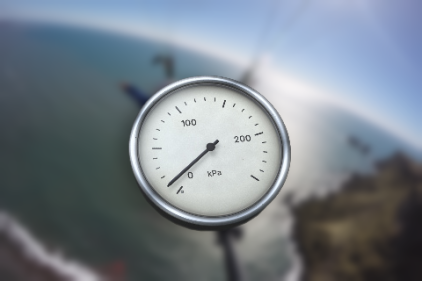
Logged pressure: 10 kPa
